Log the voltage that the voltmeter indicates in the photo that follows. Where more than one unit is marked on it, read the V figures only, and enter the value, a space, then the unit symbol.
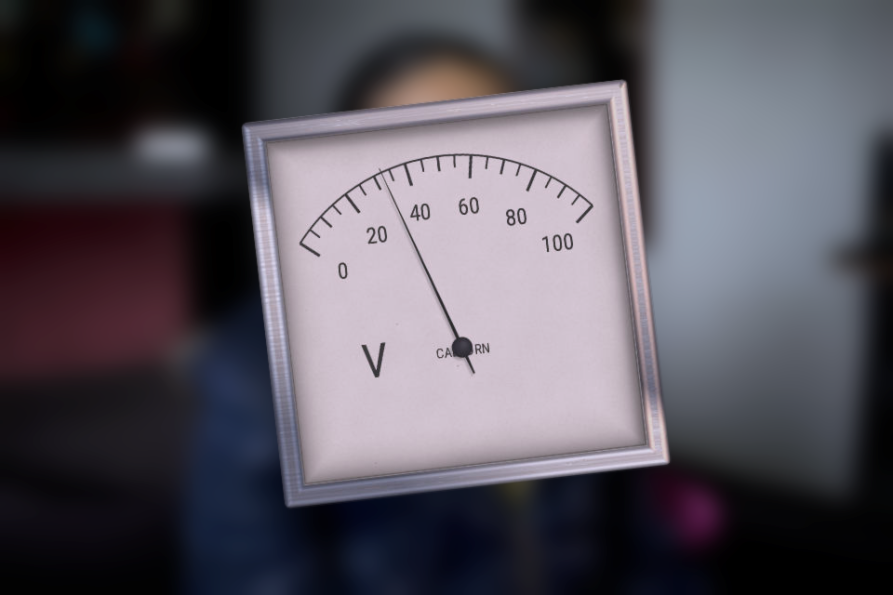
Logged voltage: 32.5 V
